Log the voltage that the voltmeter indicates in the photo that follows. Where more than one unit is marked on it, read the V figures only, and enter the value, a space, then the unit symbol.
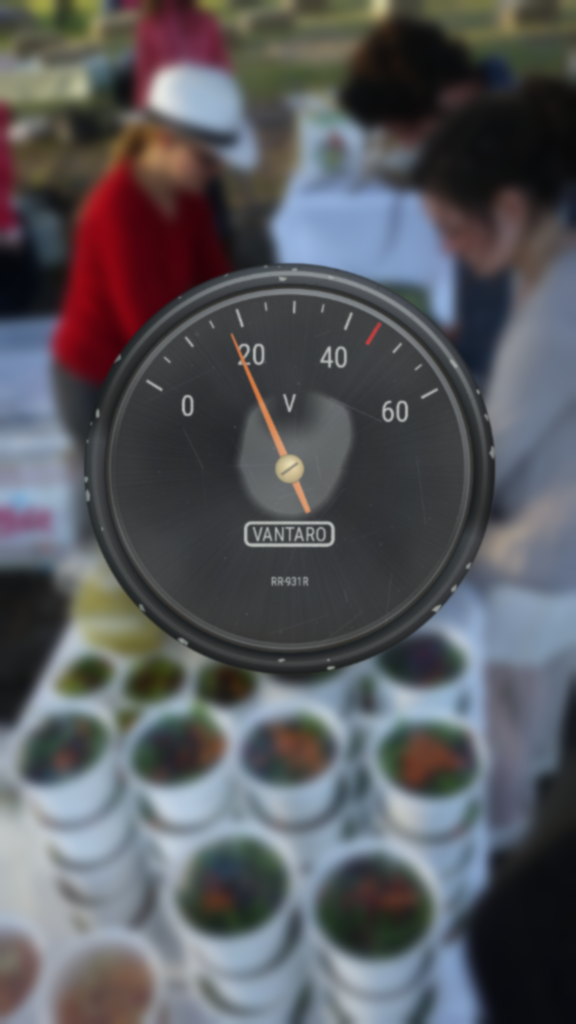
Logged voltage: 17.5 V
